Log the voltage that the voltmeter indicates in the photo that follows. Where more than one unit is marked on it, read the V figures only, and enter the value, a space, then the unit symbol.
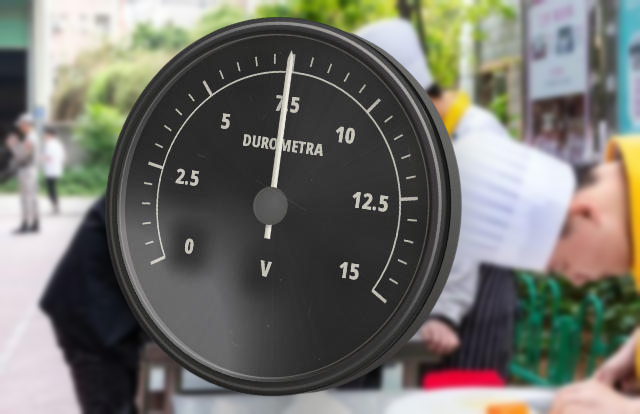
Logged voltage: 7.5 V
